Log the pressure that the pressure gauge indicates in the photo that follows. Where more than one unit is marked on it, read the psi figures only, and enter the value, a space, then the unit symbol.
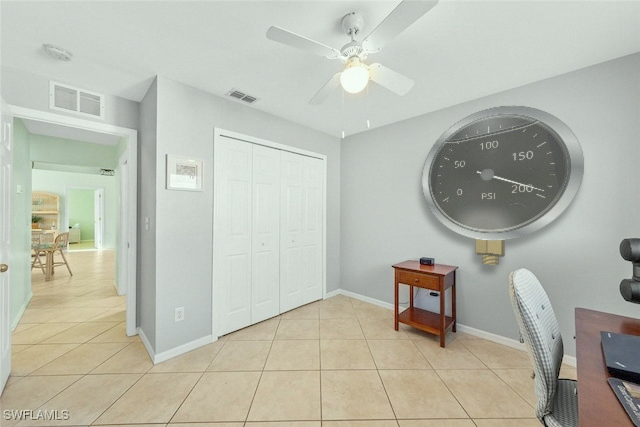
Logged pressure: 195 psi
